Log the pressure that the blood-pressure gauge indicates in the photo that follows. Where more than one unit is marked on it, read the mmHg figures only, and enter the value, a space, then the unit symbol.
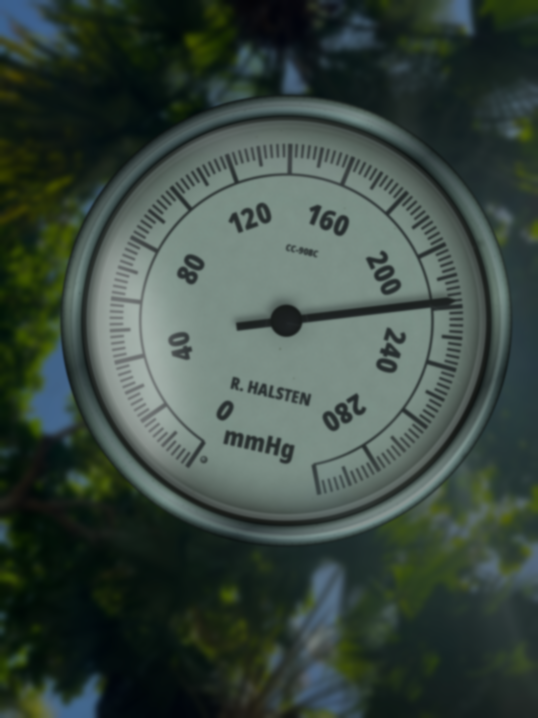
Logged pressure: 218 mmHg
